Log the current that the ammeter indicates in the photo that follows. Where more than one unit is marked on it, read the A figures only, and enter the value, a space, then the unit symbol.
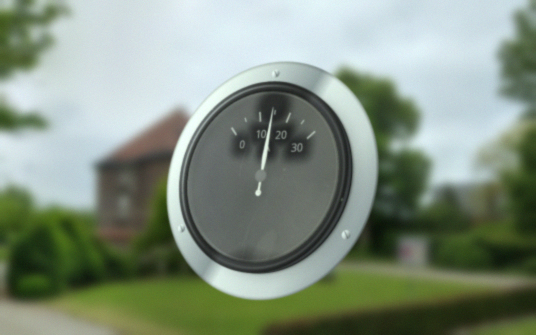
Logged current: 15 A
